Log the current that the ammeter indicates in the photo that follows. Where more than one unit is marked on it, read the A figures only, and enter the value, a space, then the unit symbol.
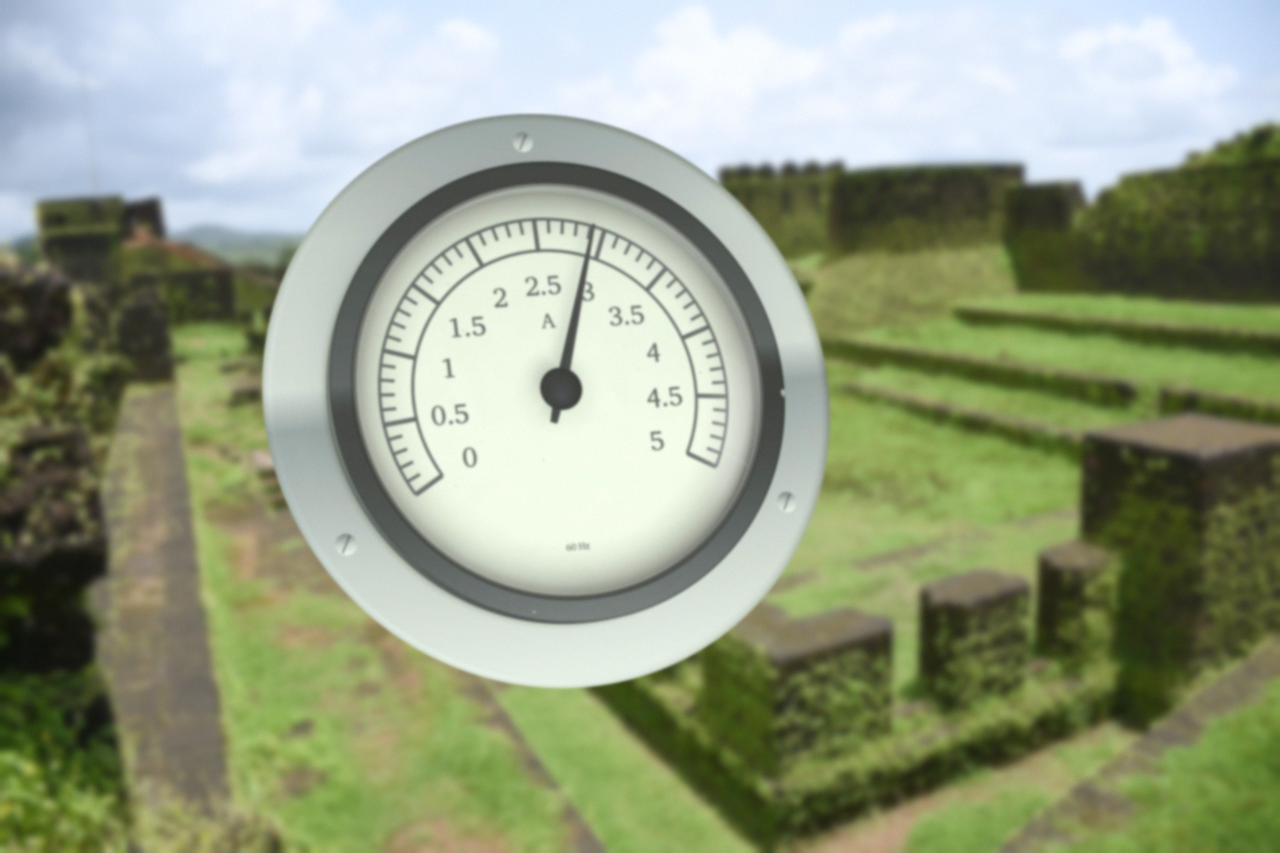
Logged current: 2.9 A
